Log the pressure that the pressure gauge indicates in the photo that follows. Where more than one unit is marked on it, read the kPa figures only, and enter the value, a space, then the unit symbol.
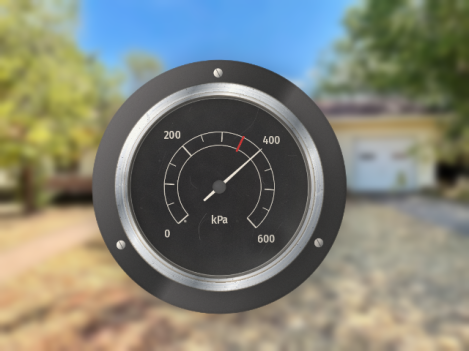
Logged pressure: 400 kPa
